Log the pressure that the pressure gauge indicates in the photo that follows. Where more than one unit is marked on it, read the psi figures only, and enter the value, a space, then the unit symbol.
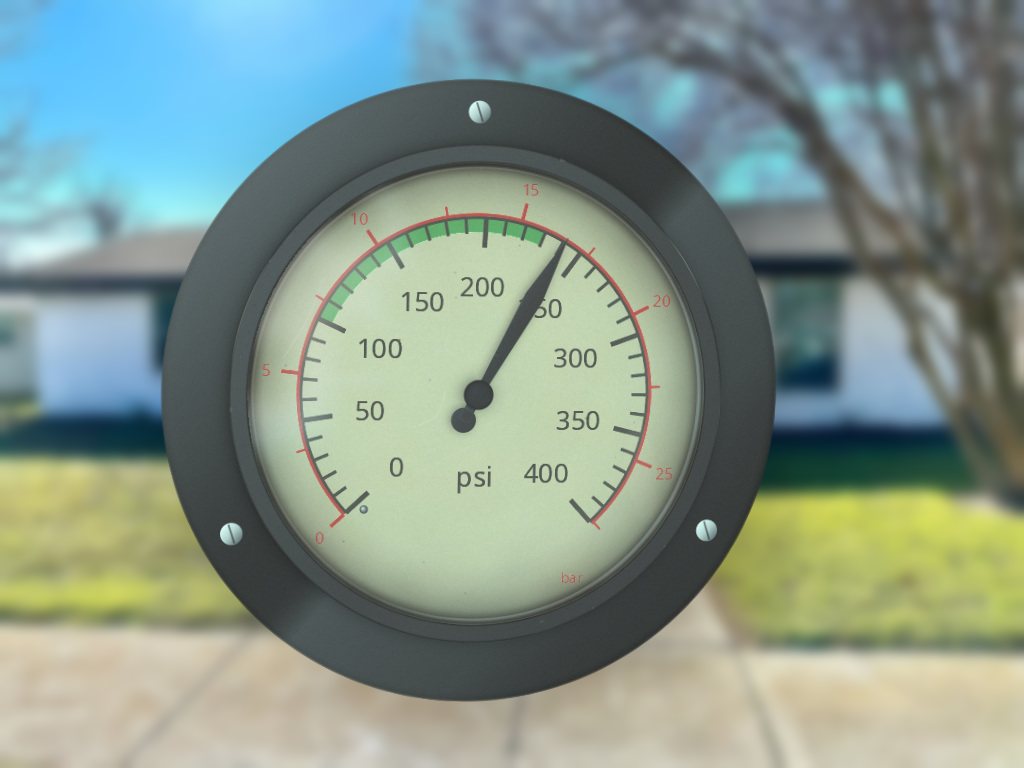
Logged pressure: 240 psi
